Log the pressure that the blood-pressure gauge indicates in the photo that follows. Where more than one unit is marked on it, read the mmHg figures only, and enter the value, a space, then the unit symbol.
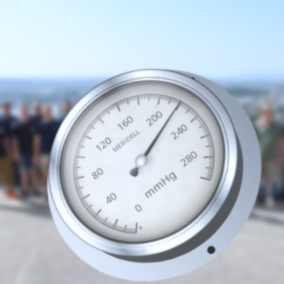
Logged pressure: 220 mmHg
